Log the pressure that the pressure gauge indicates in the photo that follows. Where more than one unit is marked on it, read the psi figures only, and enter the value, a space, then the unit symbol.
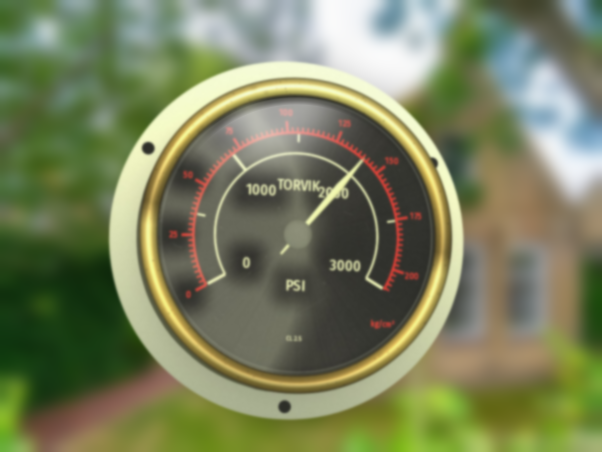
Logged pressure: 2000 psi
